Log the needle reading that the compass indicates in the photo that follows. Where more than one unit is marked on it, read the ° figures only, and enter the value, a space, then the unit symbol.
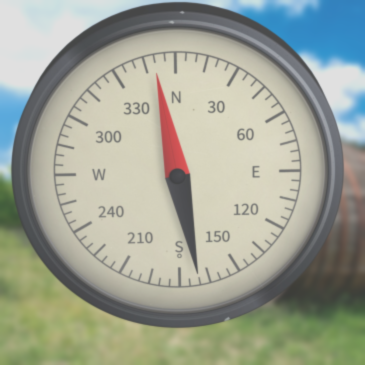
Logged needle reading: 350 °
